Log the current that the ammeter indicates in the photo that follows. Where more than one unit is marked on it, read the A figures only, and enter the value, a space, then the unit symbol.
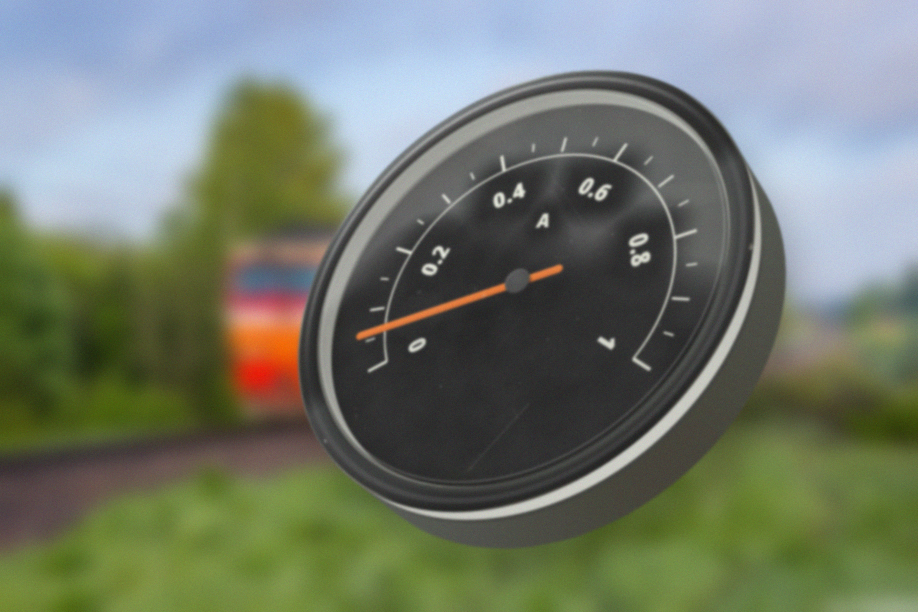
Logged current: 0.05 A
